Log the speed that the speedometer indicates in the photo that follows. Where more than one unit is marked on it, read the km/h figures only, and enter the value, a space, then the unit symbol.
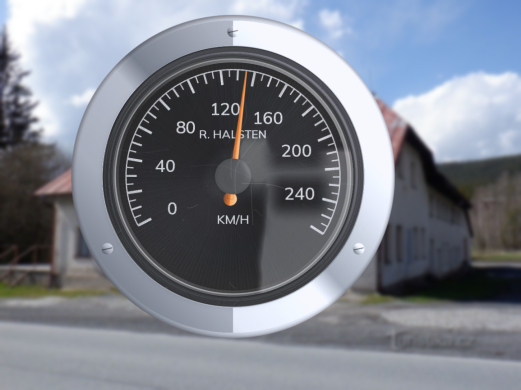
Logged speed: 135 km/h
